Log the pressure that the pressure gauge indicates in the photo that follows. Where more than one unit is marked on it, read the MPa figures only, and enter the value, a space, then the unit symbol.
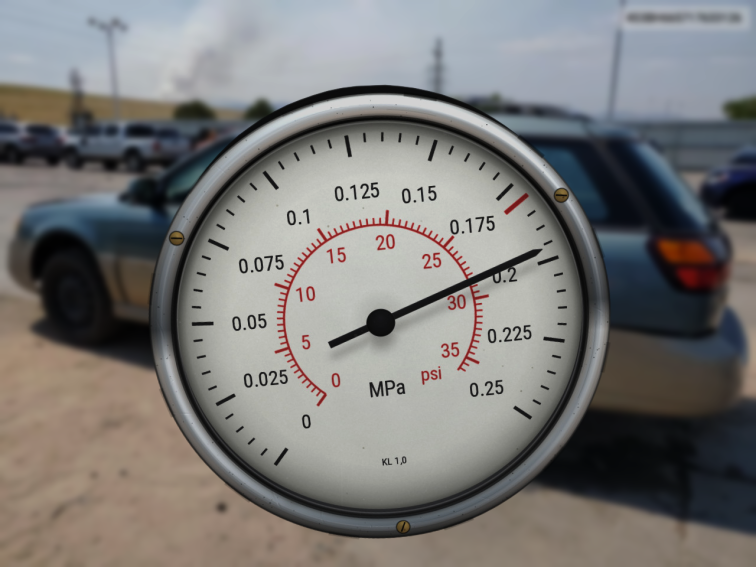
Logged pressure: 0.195 MPa
